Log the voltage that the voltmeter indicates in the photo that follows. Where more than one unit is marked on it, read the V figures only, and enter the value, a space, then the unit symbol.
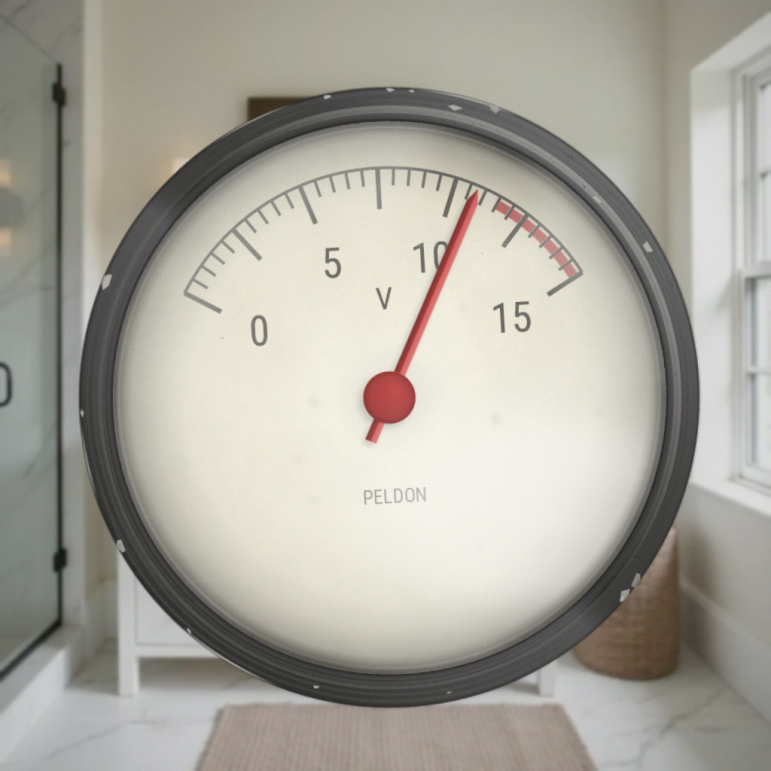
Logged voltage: 10.75 V
